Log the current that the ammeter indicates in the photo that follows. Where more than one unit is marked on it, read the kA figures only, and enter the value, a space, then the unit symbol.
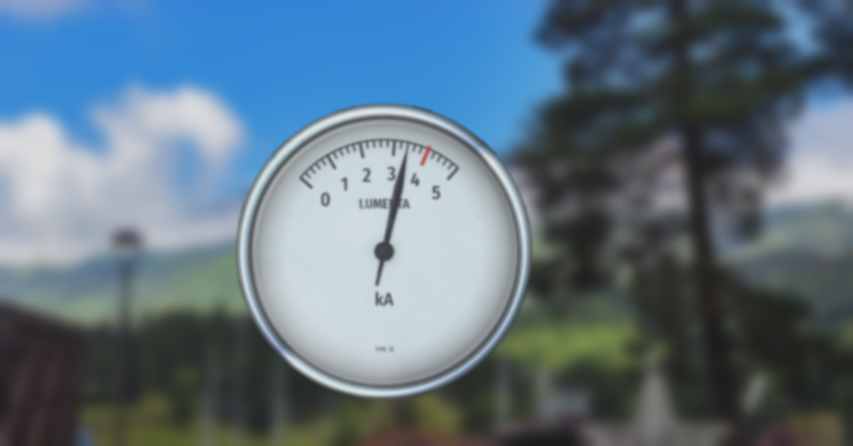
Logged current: 3.4 kA
